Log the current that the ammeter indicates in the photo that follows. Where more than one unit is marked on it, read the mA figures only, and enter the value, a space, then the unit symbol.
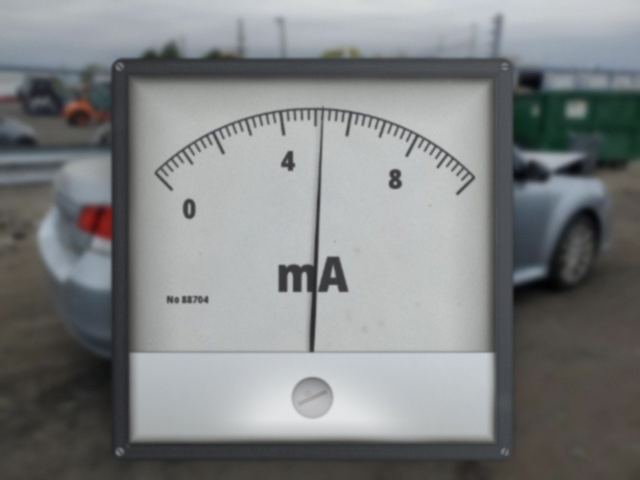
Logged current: 5.2 mA
